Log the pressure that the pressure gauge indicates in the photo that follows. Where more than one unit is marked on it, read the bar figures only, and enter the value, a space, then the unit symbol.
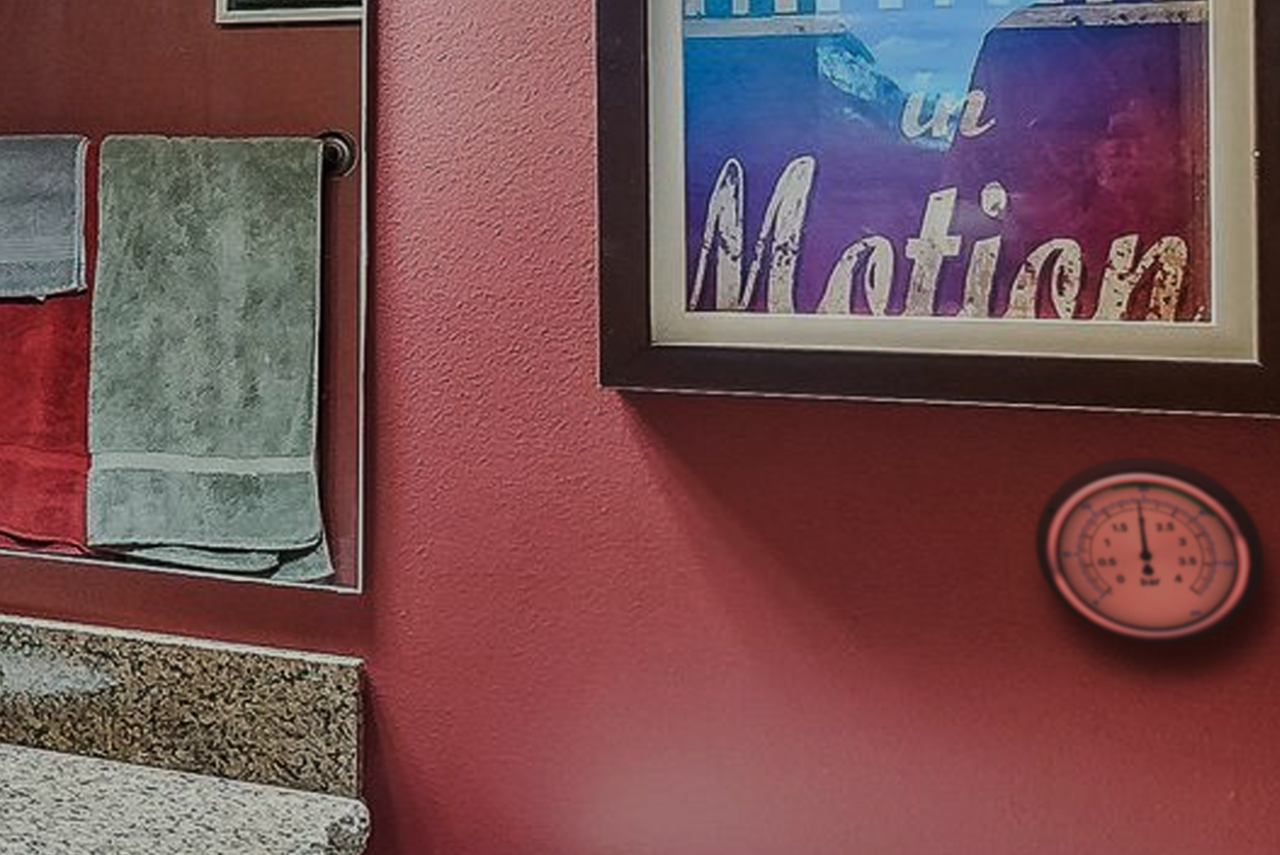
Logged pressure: 2 bar
